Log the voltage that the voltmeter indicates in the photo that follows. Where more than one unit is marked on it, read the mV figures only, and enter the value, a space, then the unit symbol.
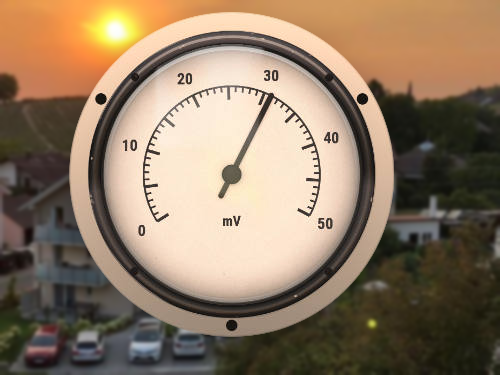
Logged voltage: 31 mV
